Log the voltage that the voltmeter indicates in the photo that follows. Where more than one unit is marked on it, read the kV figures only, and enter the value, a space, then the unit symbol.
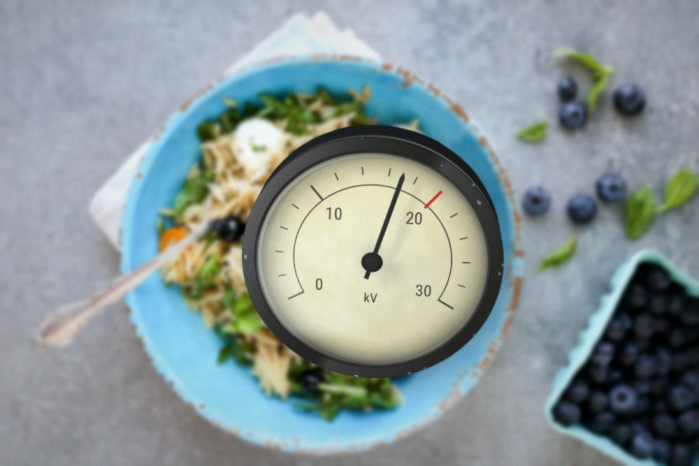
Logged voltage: 17 kV
